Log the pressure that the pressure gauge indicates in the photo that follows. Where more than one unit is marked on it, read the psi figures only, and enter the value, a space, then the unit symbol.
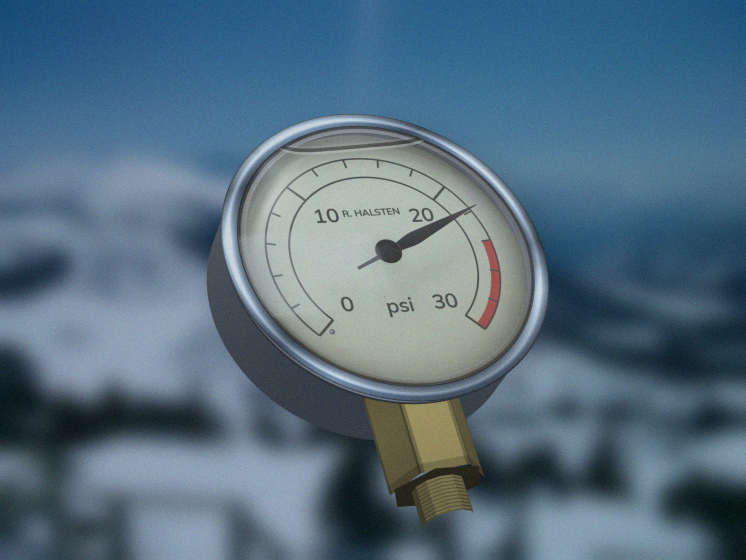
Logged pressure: 22 psi
